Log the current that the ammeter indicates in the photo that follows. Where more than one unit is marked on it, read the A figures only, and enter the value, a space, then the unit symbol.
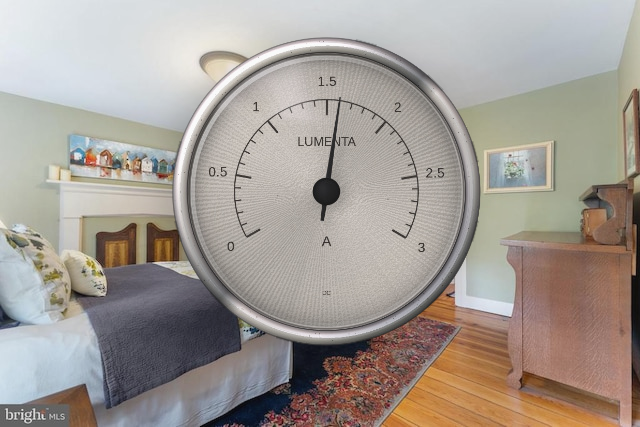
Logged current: 1.6 A
